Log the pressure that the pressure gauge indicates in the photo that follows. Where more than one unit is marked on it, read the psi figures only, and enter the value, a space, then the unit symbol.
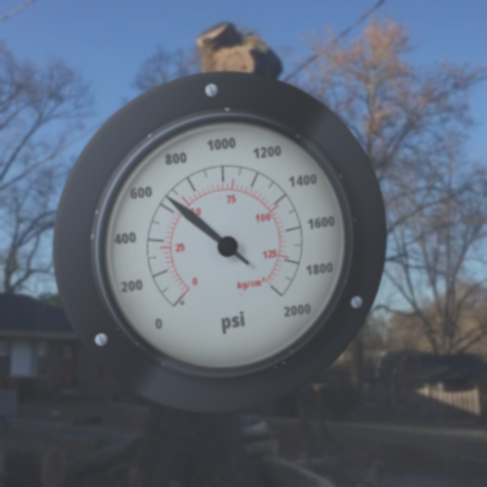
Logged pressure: 650 psi
